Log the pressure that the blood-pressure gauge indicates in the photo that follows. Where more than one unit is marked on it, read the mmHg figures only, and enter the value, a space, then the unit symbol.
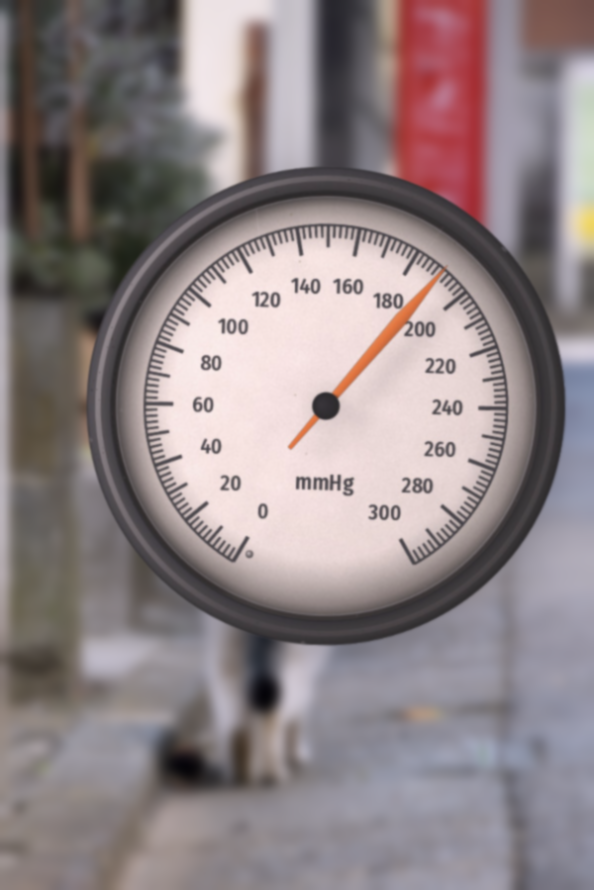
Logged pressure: 190 mmHg
